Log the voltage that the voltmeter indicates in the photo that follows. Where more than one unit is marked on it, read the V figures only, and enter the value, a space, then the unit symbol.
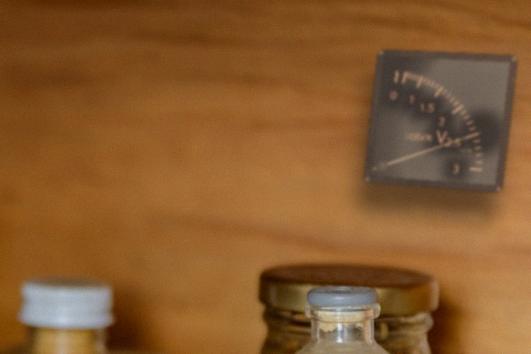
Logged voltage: 2.5 V
